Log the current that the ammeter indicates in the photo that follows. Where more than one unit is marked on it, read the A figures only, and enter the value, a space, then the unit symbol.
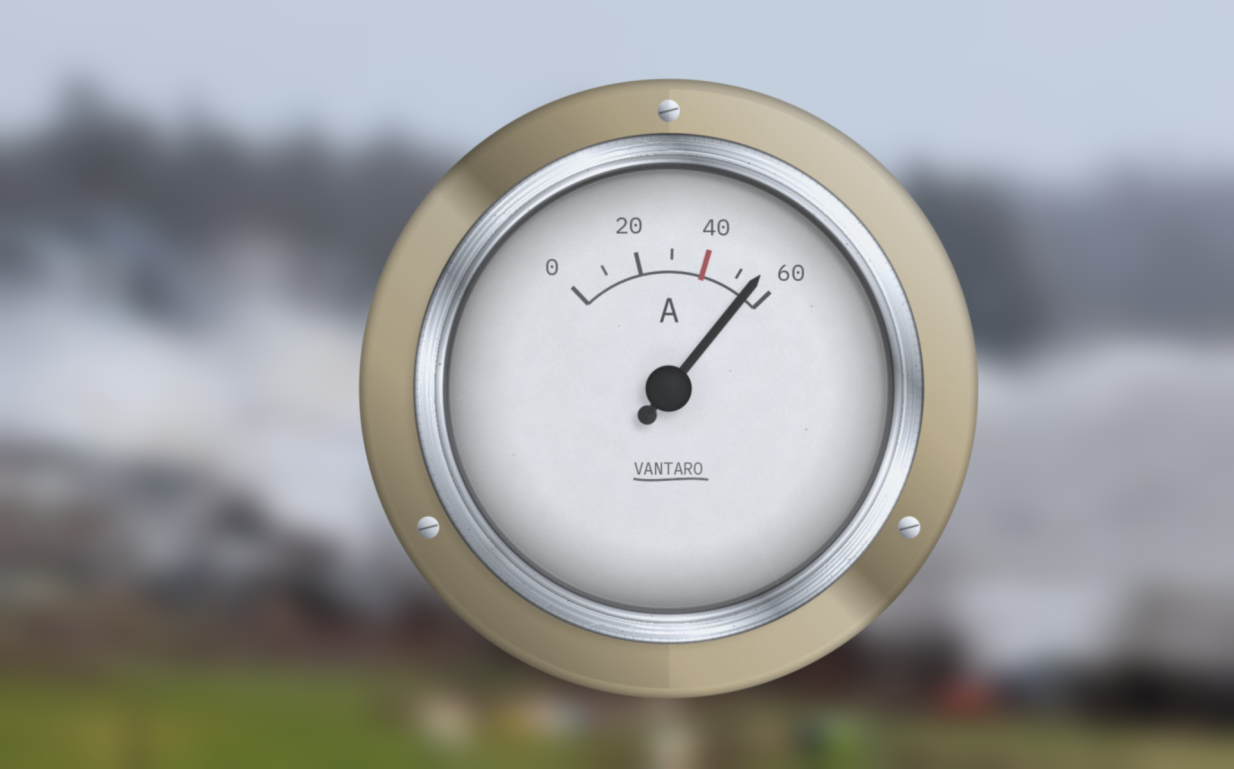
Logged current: 55 A
